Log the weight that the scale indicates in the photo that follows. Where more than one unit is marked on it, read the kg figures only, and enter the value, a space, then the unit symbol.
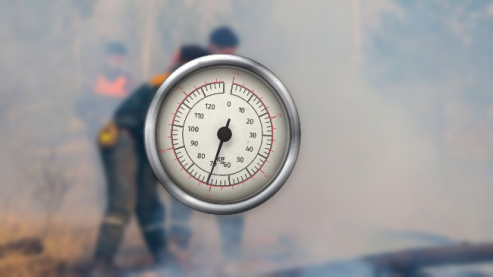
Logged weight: 70 kg
